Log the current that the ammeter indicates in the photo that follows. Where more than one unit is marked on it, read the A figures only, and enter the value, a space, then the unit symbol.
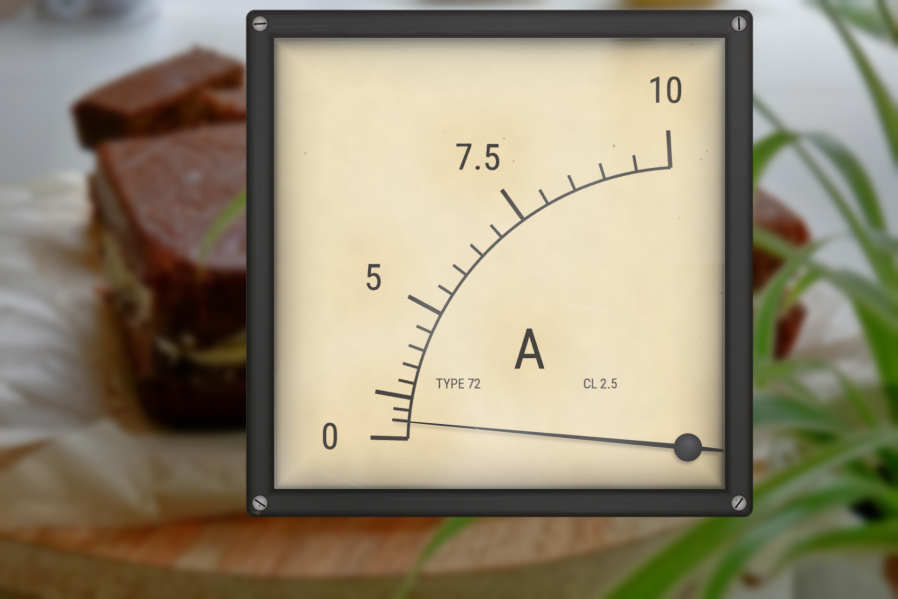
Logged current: 1.5 A
